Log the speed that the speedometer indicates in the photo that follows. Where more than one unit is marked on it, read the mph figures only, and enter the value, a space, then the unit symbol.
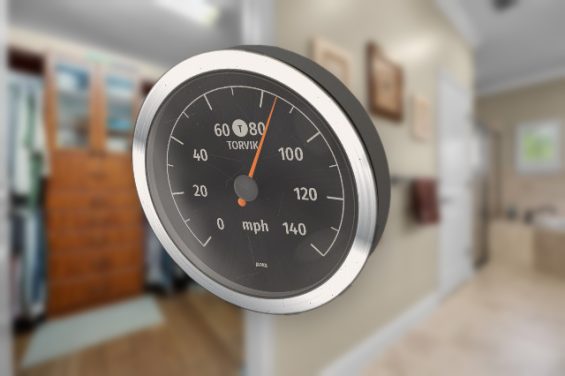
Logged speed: 85 mph
